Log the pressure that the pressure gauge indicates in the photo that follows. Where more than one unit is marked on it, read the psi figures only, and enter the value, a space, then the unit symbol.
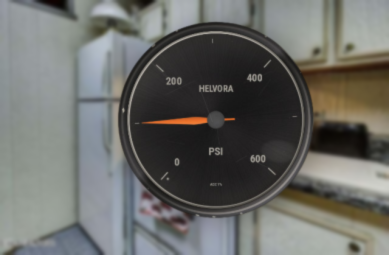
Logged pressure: 100 psi
